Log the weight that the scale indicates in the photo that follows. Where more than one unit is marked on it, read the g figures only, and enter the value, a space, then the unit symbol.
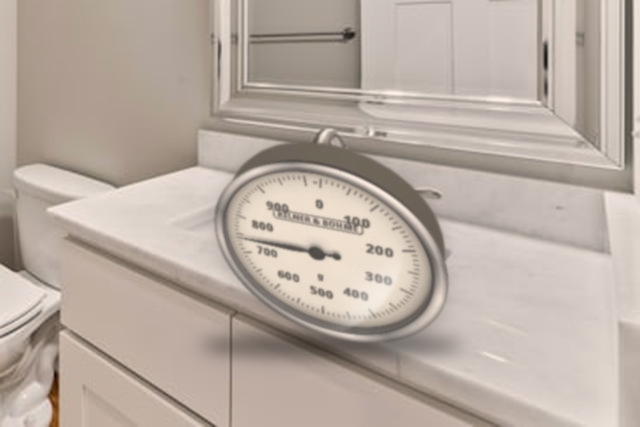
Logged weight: 750 g
